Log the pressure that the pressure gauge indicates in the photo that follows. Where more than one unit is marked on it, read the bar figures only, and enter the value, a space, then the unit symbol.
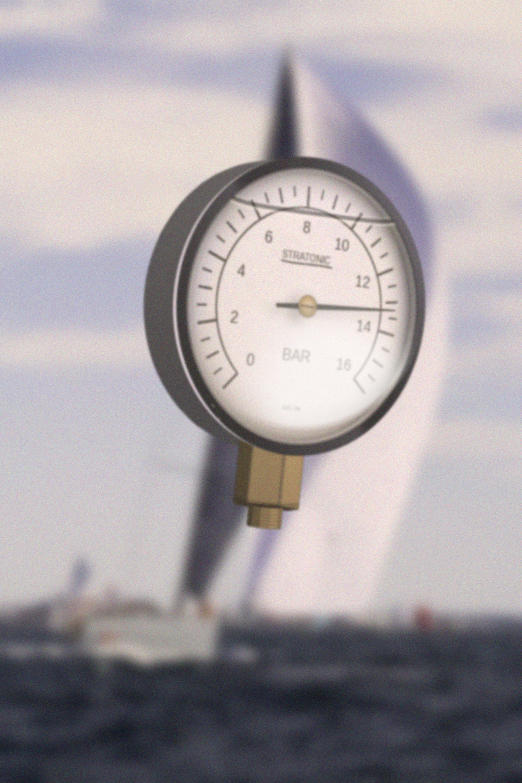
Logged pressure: 13.25 bar
